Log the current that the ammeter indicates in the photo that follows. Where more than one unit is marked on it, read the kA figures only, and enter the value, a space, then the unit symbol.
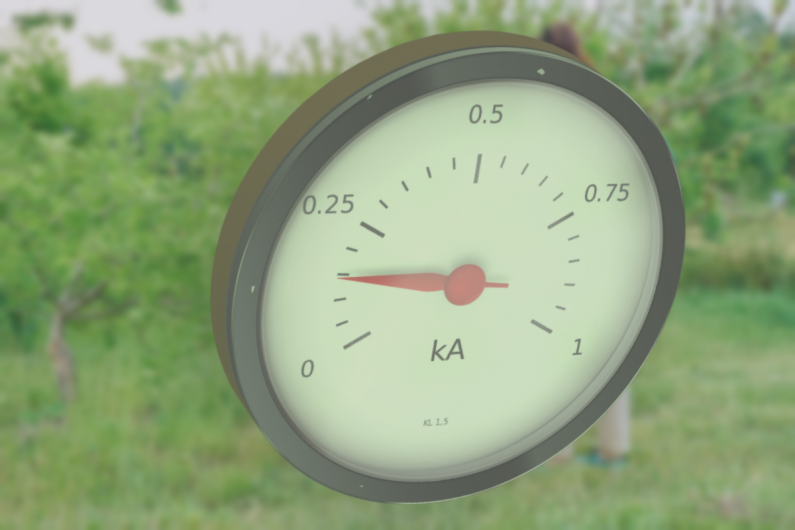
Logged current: 0.15 kA
